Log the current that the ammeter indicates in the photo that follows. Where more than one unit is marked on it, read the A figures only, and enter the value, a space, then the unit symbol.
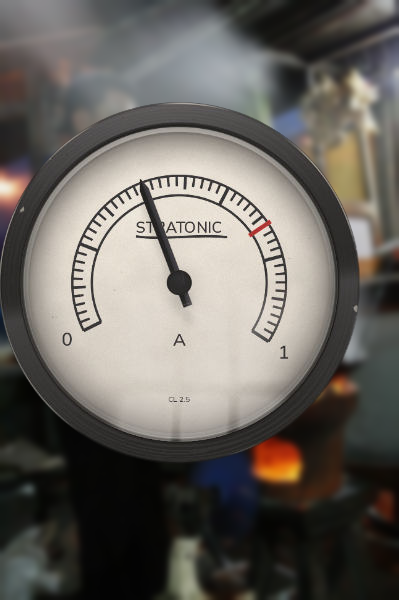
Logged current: 0.4 A
